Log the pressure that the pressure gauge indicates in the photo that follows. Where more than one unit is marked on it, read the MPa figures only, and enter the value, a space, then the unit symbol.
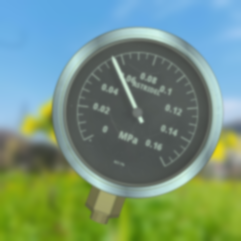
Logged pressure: 0.055 MPa
